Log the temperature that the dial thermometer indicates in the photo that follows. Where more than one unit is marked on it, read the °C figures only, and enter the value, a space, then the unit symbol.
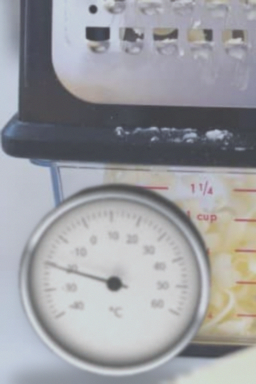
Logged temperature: -20 °C
